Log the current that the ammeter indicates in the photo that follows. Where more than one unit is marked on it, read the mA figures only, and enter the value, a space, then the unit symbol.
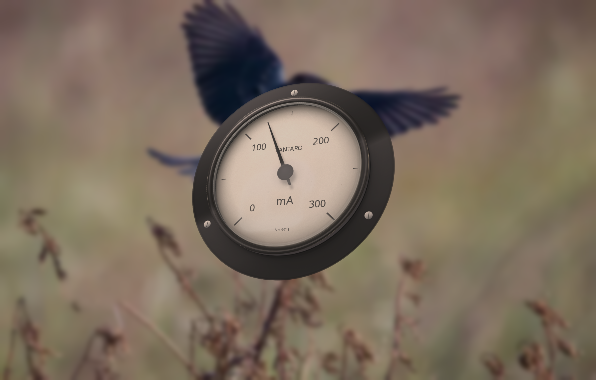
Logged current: 125 mA
